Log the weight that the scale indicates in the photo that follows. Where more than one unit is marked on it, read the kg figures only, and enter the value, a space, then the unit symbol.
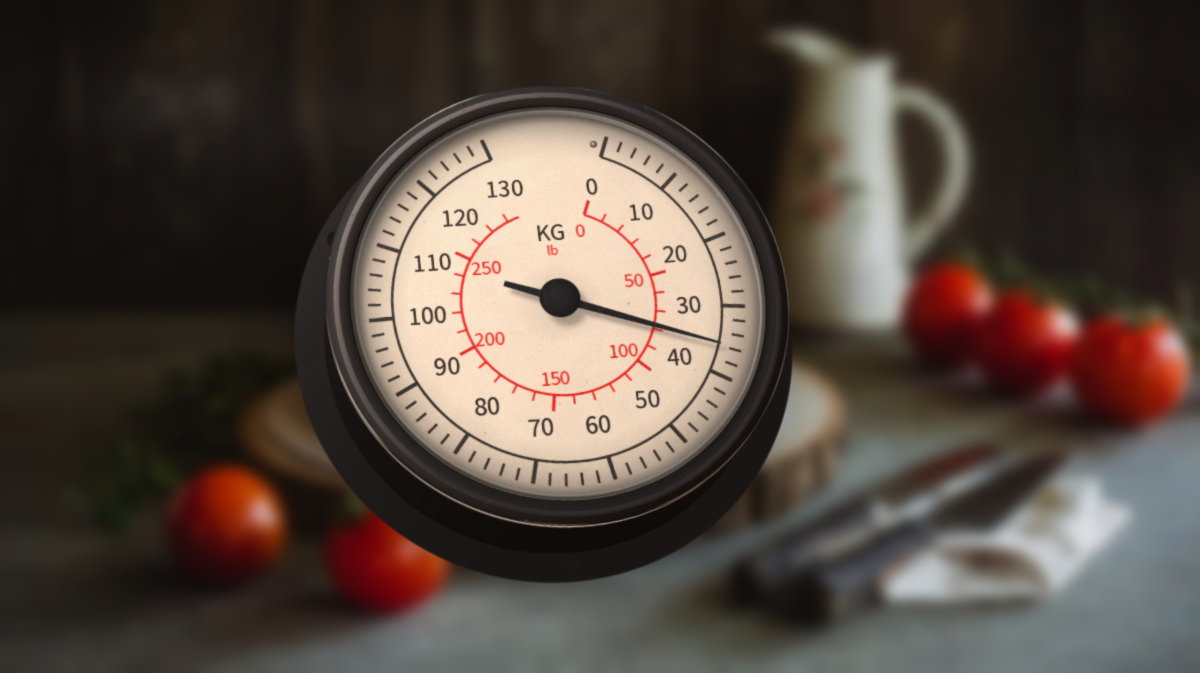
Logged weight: 36 kg
